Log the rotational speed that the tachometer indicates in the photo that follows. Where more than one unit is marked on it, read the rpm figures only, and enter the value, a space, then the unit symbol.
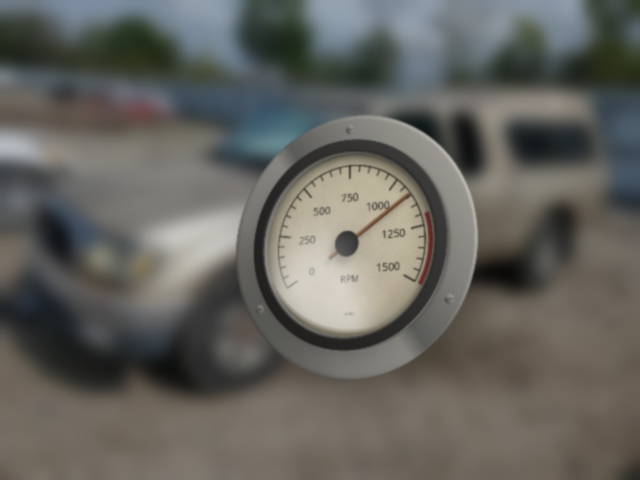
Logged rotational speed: 1100 rpm
